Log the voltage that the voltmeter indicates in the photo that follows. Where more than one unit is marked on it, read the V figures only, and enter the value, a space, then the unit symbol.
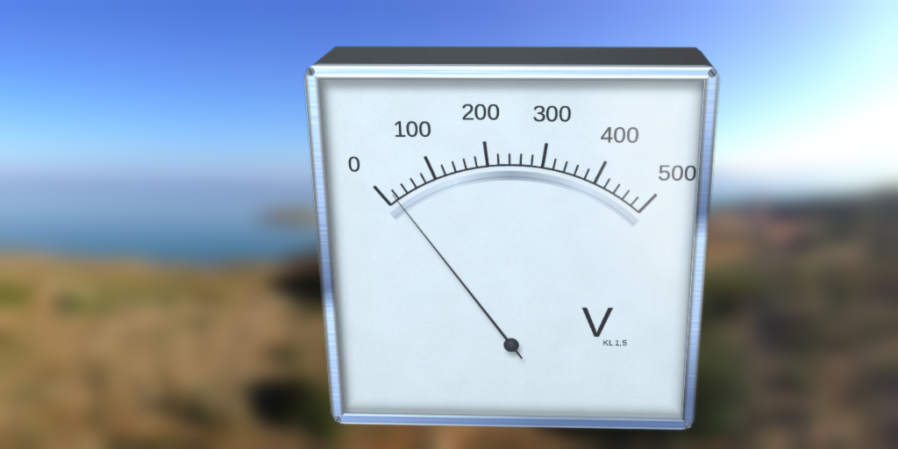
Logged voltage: 20 V
